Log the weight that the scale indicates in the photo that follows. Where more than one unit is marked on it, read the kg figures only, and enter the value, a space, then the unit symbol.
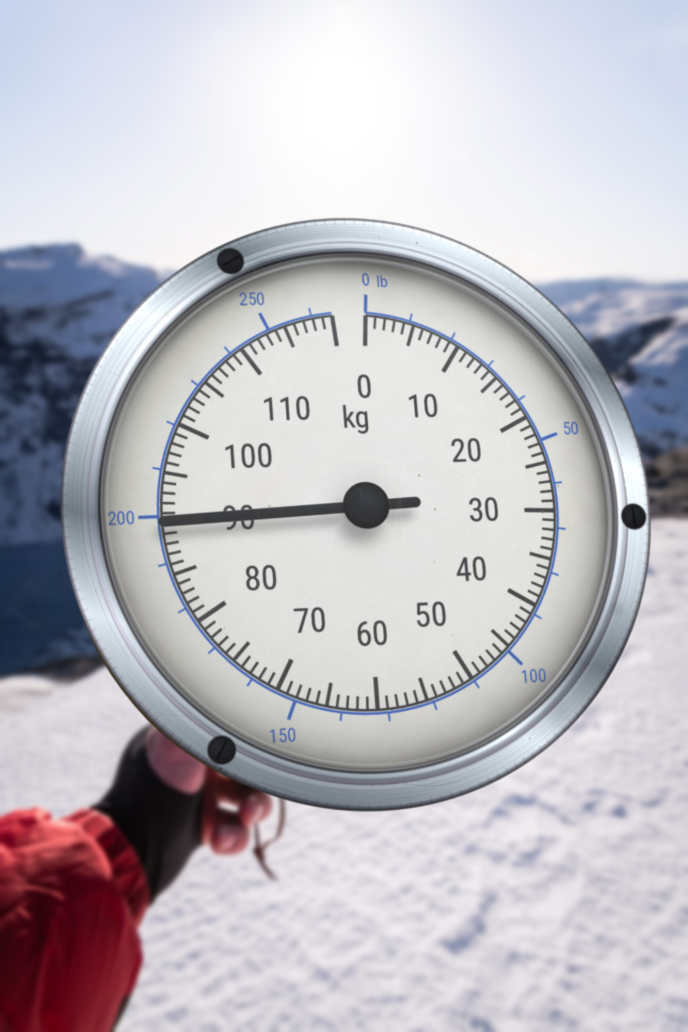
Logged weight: 90 kg
